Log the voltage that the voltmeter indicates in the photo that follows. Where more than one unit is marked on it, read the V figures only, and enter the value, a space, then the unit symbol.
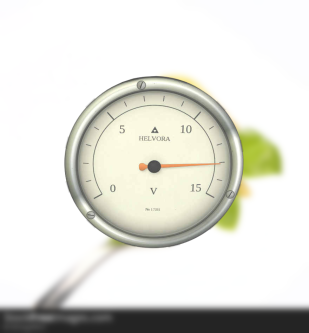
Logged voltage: 13 V
